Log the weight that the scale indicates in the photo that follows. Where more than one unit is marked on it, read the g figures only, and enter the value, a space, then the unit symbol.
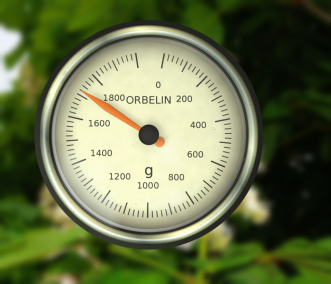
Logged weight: 1720 g
